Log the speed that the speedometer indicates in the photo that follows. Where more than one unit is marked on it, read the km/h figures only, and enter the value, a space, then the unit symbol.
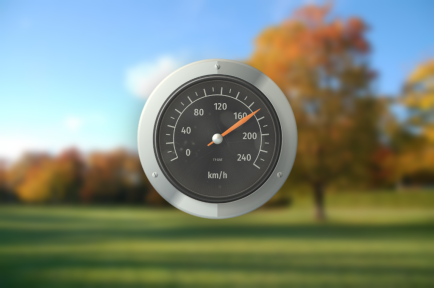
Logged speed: 170 km/h
